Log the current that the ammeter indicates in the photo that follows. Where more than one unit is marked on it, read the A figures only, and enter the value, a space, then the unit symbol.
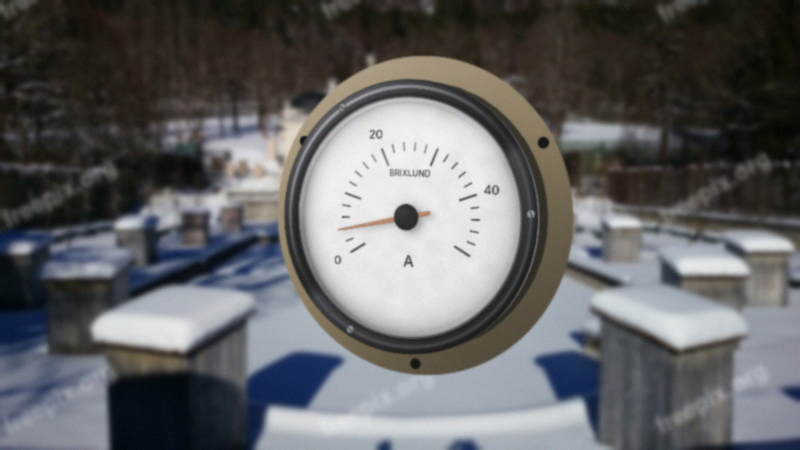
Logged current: 4 A
